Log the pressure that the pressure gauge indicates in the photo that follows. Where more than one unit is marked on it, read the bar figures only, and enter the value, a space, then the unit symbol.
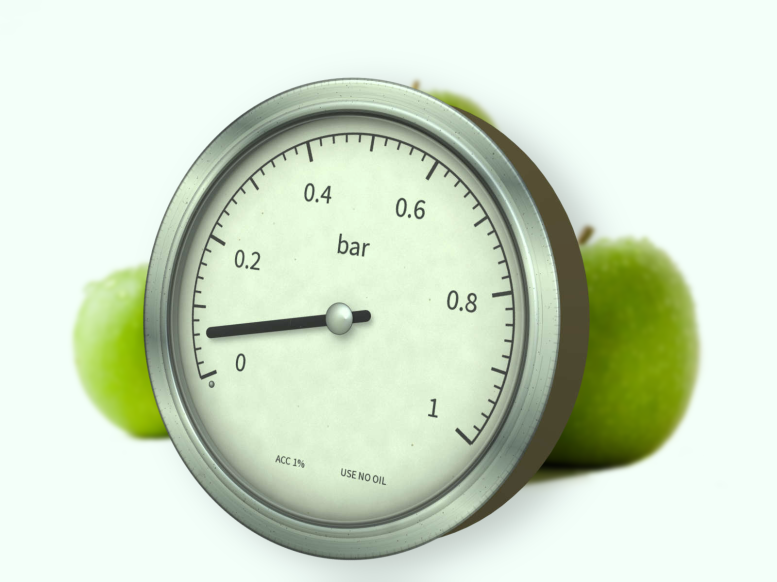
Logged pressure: 0.06 bar
